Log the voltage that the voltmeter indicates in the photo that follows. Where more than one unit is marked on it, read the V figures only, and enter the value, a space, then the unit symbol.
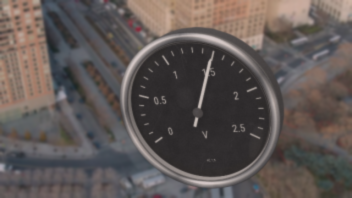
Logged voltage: 1.5 V
